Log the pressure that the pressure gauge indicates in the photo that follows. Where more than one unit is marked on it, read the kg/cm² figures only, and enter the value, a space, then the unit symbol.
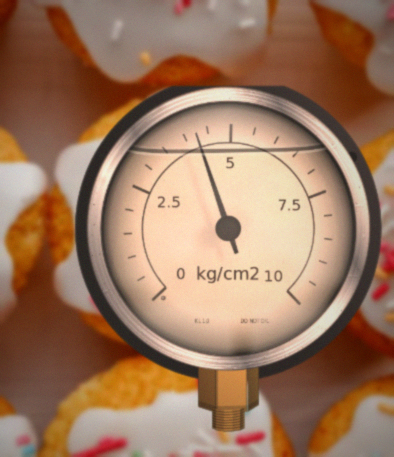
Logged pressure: 4.25 kg/cm²
